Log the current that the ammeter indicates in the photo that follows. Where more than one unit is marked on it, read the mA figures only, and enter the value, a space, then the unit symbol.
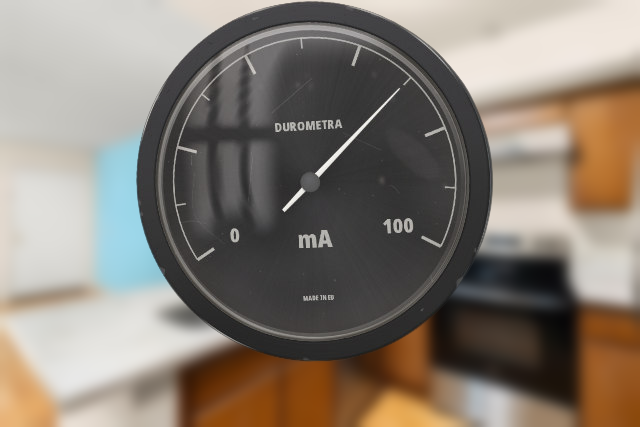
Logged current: 70 mA
